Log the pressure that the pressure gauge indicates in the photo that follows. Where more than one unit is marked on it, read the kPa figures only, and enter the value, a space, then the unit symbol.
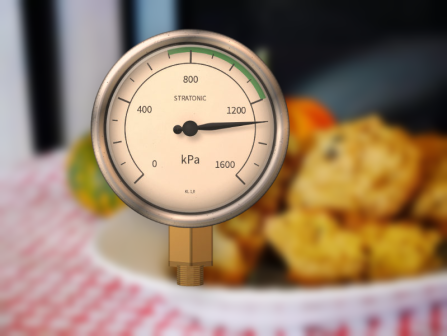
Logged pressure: 1300 kPa
